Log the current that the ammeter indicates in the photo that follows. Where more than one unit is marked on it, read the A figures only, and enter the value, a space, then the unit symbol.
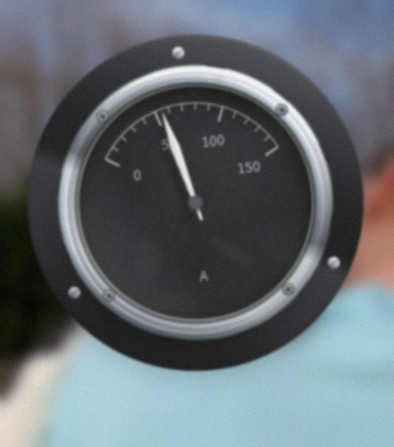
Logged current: 55 A
